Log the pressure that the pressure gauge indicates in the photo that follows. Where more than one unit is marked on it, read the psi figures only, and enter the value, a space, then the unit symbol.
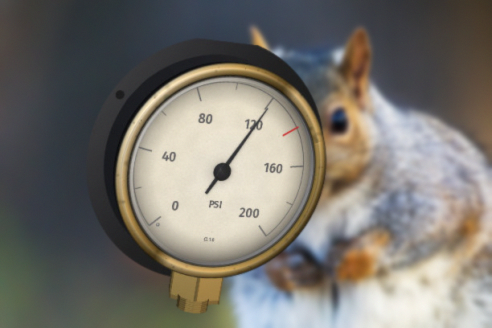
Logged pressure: 120 psi
